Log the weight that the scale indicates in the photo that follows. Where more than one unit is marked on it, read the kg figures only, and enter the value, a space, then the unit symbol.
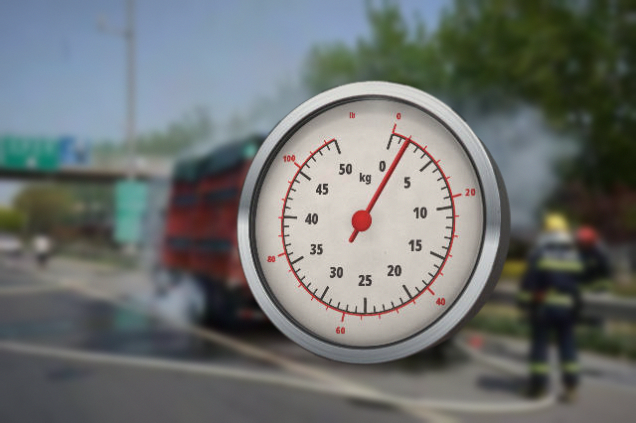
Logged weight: 2 kg
